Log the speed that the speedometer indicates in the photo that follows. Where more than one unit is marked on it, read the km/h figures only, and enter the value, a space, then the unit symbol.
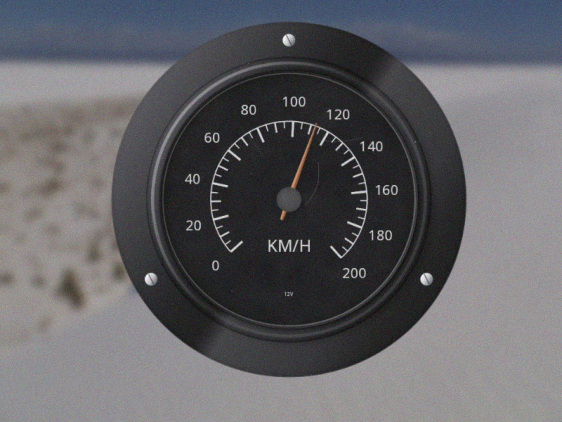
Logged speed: 112.5 km/h
